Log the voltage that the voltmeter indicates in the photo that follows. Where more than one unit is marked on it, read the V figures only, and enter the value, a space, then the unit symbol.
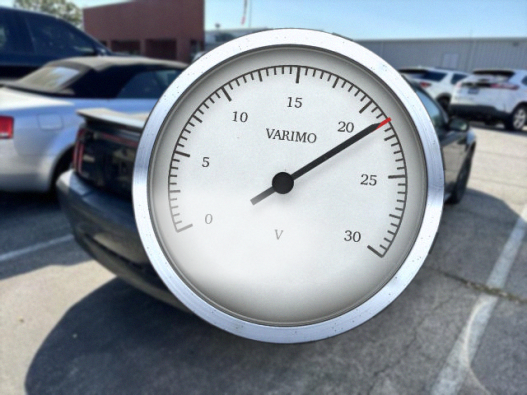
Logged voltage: 21.5 V
